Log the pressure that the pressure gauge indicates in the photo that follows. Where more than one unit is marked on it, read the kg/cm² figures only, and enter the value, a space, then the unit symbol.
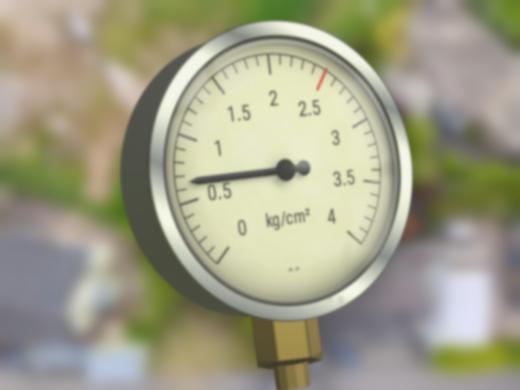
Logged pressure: 0.65 kg/cm²
